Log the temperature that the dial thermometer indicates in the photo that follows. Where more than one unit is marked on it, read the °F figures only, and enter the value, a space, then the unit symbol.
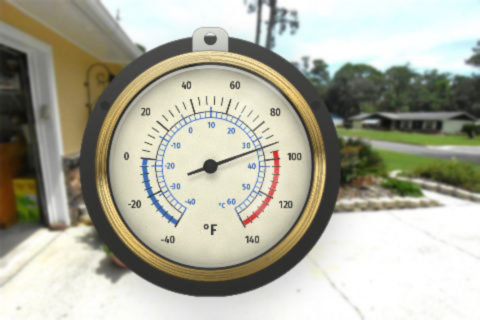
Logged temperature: 92 °F
